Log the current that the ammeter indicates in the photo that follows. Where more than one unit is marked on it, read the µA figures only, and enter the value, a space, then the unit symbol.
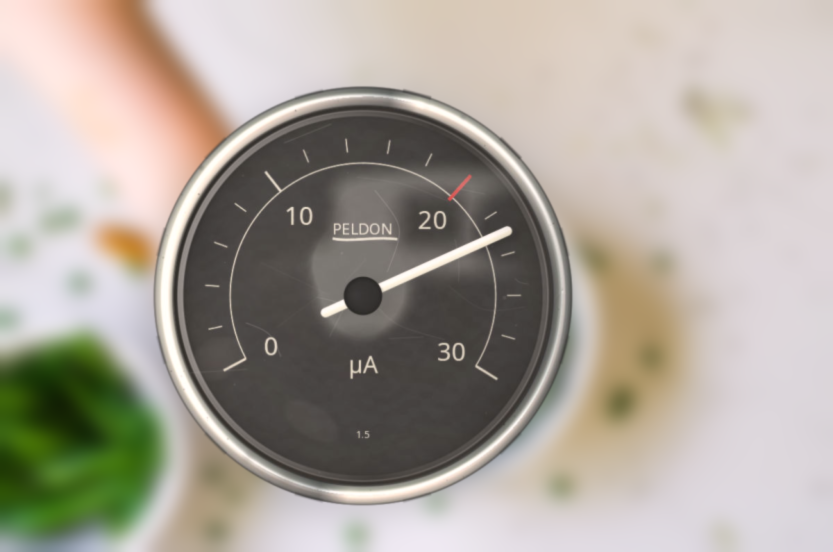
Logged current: 23 µA
